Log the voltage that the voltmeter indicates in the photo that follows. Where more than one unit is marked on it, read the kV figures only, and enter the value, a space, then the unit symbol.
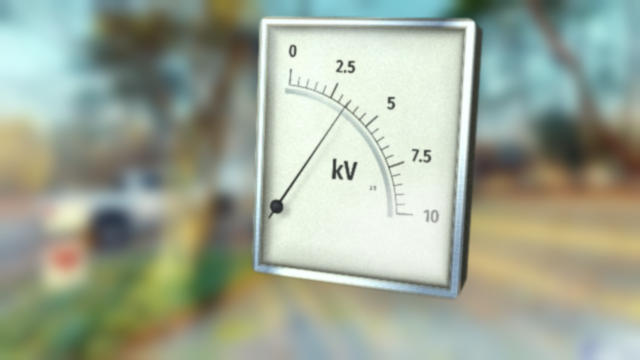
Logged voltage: 3.5 kV
